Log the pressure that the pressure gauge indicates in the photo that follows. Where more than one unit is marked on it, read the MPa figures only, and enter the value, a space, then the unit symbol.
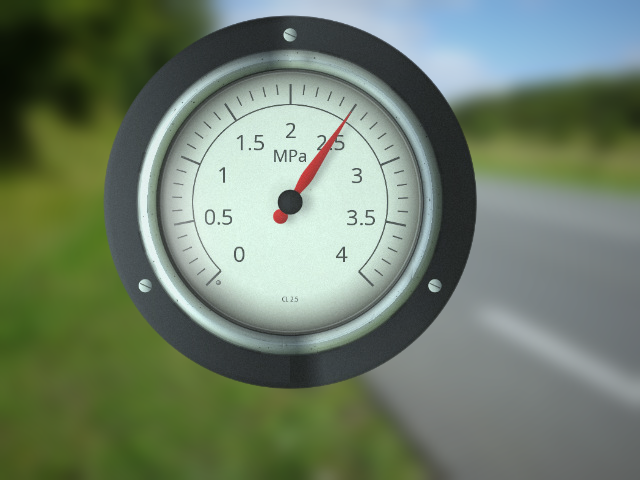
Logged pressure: 2.5 MPa
